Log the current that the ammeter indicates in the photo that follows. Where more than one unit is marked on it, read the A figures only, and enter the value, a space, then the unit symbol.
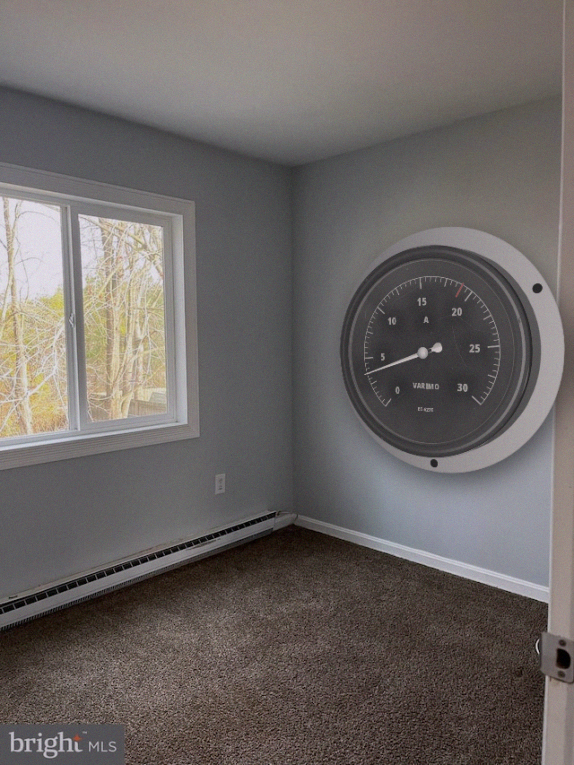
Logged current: 3.5 A
